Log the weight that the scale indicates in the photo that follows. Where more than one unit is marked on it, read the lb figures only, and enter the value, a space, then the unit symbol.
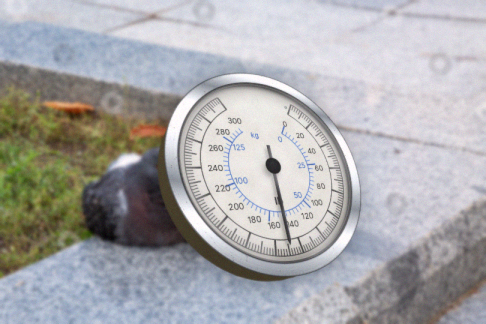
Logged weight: 150 lb
